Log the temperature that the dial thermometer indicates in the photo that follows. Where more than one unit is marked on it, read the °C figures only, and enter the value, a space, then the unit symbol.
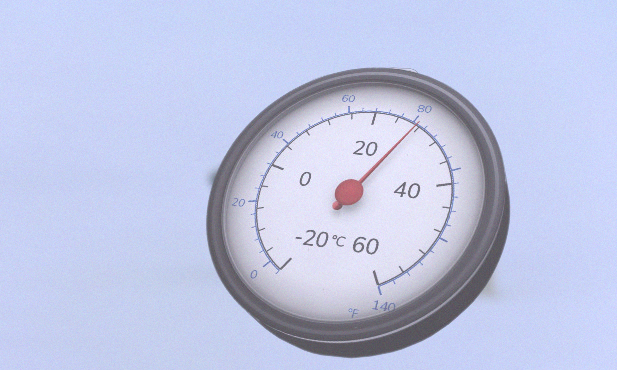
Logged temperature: 28 °C
